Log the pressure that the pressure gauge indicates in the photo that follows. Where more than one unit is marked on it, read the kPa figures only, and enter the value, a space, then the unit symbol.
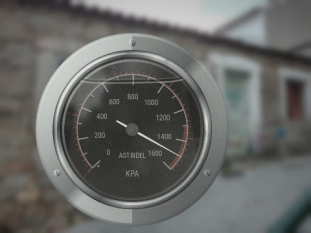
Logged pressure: 1500 kPa
